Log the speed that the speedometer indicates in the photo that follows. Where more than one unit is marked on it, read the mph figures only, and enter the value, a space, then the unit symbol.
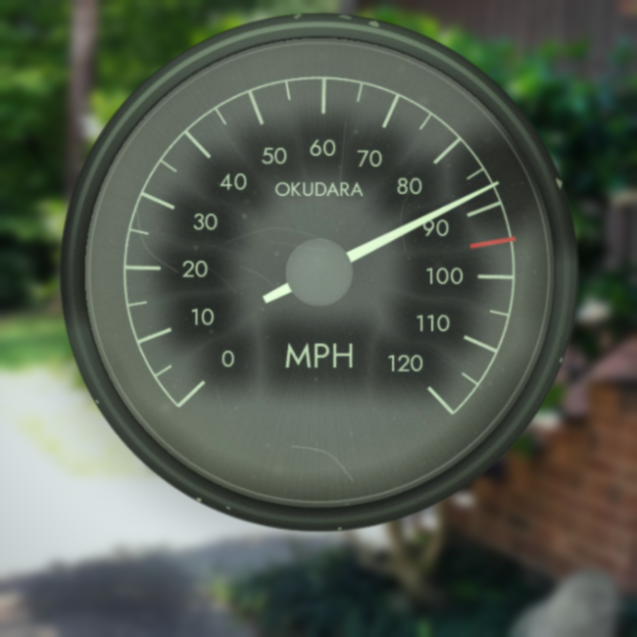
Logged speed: 87.5 mph
